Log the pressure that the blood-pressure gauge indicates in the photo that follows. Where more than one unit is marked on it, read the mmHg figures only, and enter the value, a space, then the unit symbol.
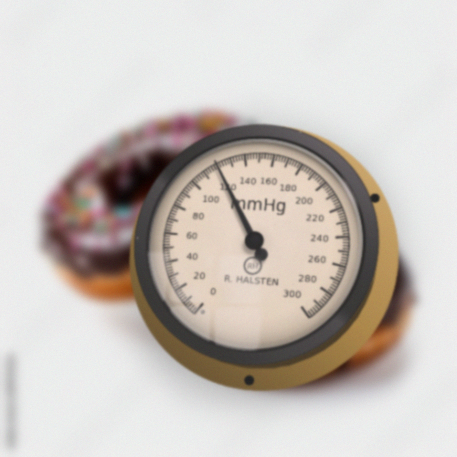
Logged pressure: 120 mmHg
